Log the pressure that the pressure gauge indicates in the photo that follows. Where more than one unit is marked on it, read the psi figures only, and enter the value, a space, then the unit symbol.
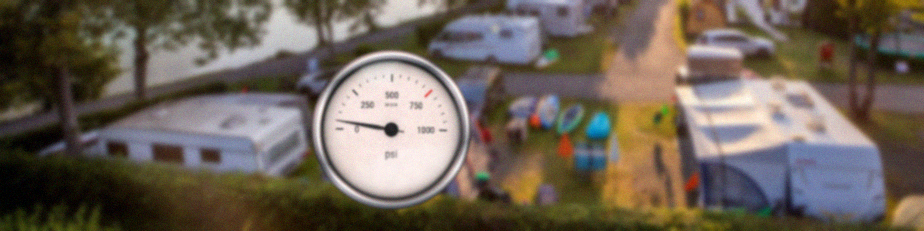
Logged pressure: 50 psi
